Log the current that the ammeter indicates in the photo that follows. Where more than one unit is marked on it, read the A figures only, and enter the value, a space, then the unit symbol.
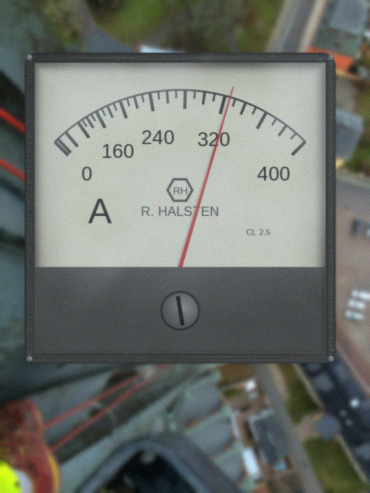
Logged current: 325 A
